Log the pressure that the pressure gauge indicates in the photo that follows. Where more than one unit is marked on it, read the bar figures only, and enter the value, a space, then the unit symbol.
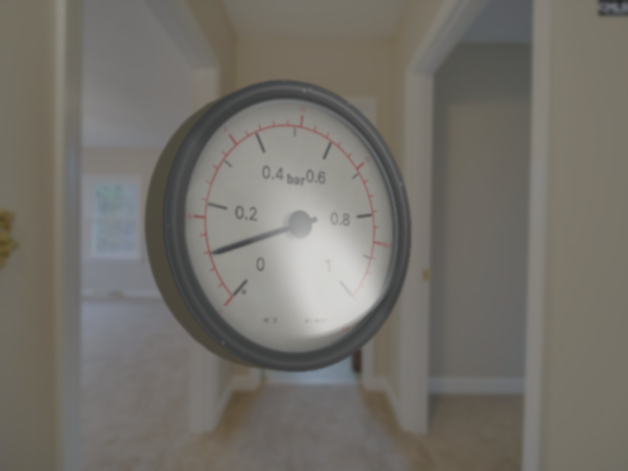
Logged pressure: 0.1 bar
